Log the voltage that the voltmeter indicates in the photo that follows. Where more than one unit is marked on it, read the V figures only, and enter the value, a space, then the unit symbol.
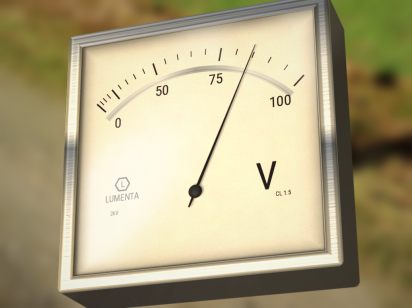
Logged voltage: 85 V
